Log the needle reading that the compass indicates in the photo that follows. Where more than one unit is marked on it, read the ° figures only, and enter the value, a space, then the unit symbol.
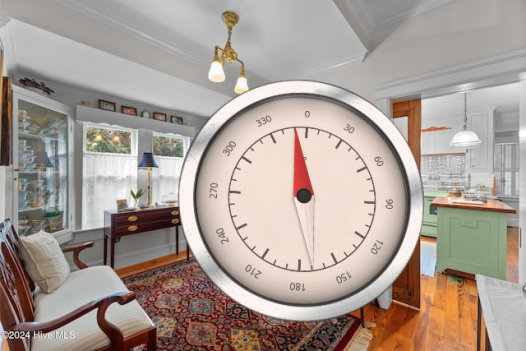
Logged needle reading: 350 °
